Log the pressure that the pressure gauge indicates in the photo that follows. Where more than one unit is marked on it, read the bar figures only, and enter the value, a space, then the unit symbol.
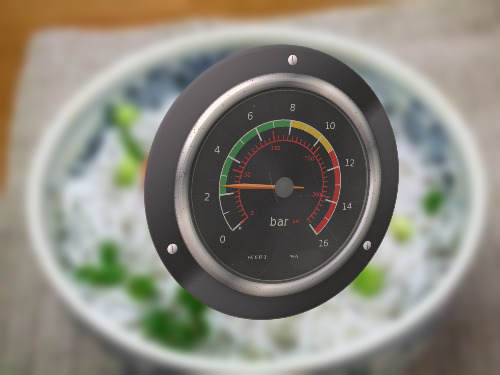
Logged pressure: 2.5 bar
